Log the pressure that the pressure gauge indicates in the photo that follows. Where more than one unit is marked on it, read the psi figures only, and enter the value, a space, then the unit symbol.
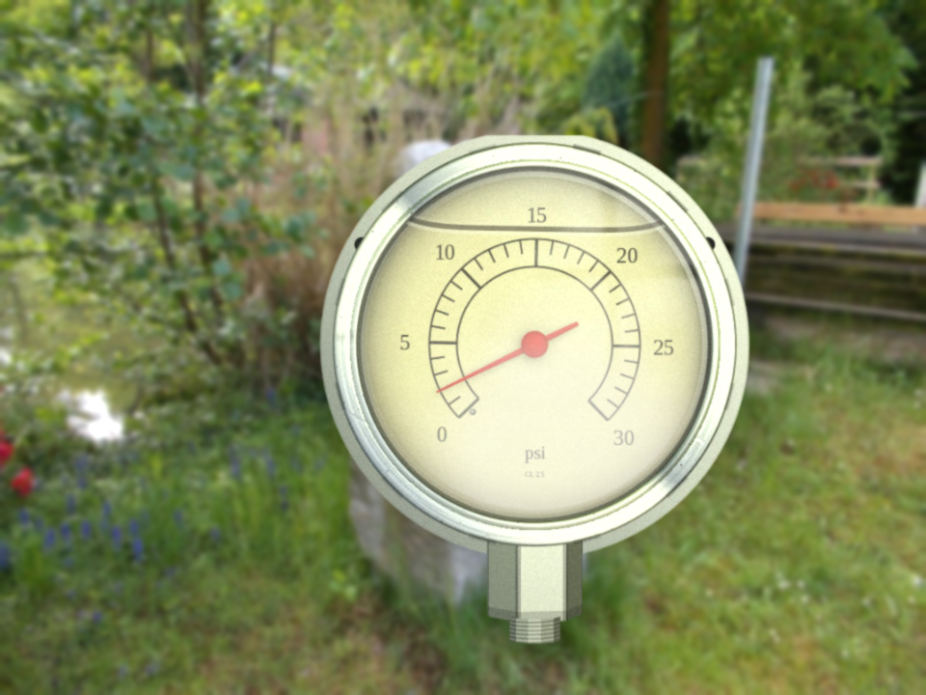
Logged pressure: 2 psi
